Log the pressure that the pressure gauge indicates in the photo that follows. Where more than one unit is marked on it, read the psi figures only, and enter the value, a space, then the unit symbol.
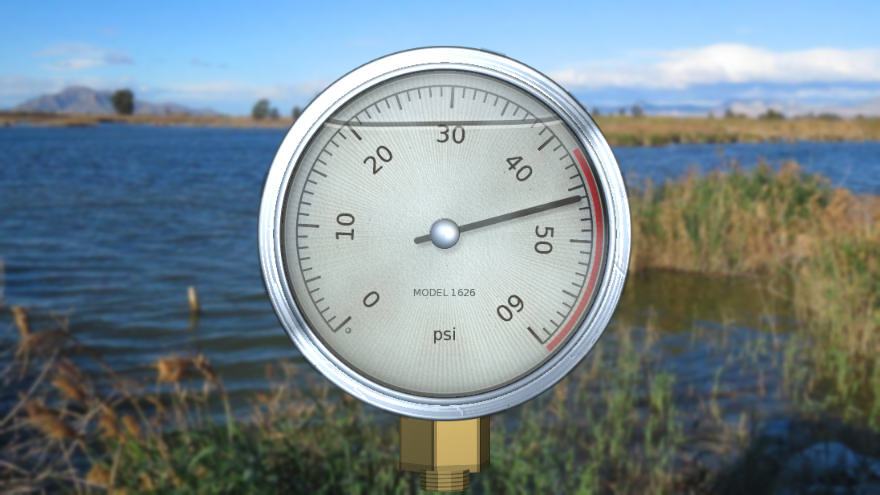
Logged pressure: 46 psi
